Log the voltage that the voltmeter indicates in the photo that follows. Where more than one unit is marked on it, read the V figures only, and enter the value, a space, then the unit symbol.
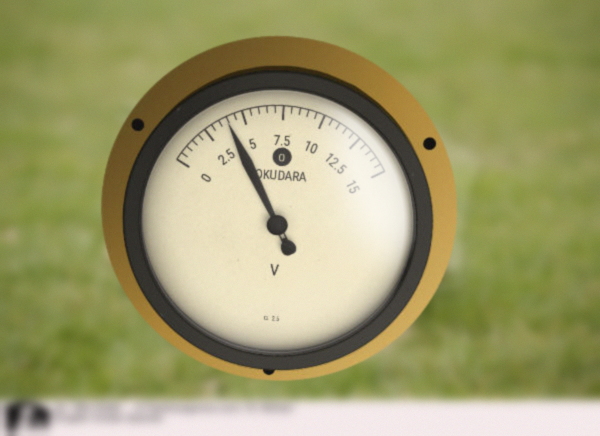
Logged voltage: 4 V
